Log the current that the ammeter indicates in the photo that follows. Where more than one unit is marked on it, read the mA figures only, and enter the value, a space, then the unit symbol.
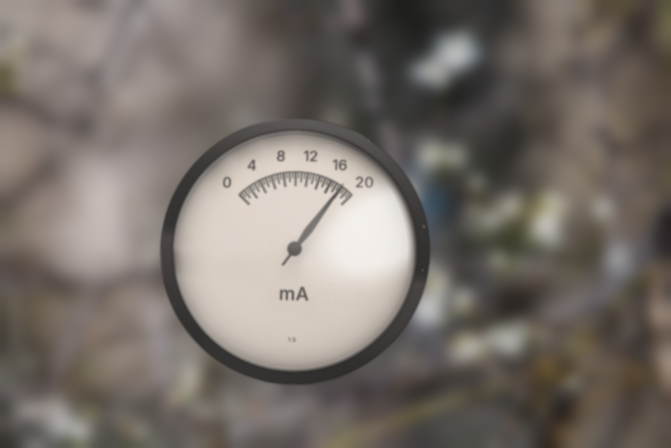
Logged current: 18 mA
